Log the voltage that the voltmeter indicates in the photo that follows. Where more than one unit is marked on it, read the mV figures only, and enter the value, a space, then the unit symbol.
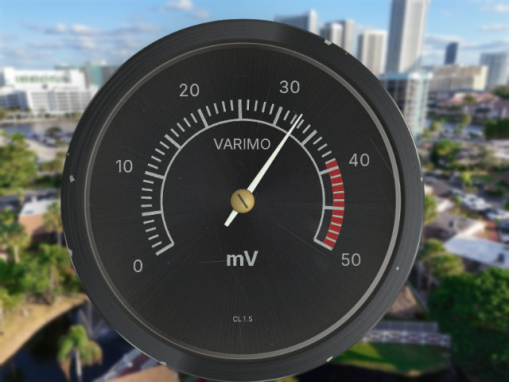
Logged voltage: 32.5 mV
